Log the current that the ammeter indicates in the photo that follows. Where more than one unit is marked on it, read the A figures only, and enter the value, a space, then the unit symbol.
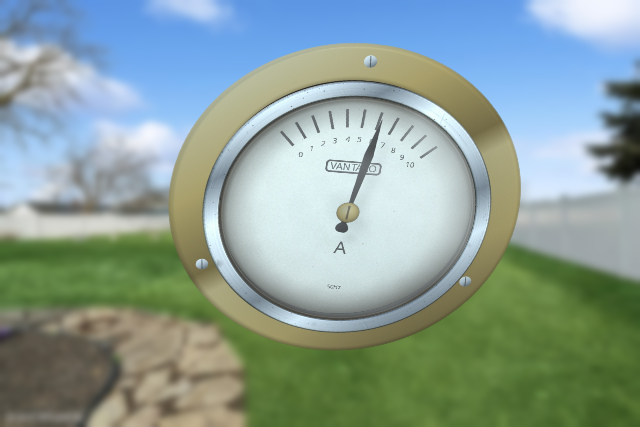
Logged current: 6 A
